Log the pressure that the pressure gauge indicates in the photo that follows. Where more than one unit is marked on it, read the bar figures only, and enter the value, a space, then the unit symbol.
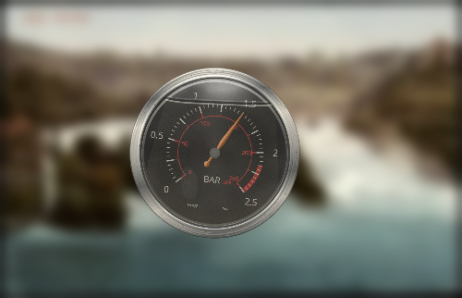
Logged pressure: 1.5 bar
